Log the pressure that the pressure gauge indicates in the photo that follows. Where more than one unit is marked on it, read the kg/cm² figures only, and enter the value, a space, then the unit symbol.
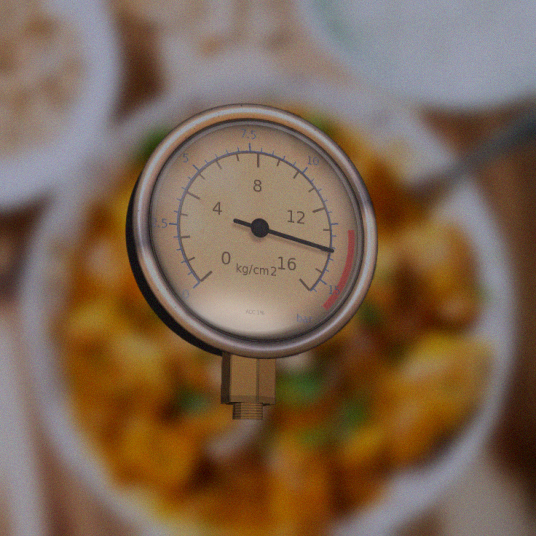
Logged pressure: 14 kg/cm²
